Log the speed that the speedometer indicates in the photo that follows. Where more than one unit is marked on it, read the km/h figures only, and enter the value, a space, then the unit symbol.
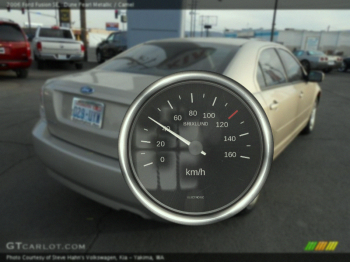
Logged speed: 40 km/h
